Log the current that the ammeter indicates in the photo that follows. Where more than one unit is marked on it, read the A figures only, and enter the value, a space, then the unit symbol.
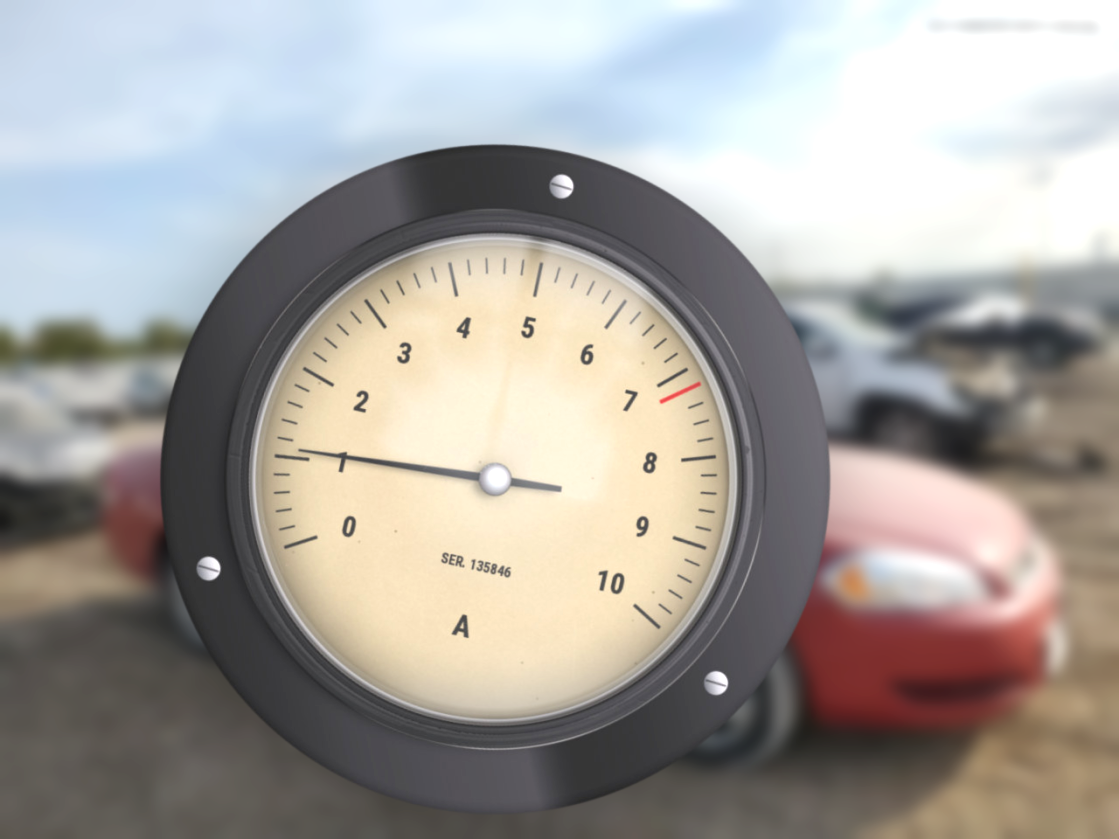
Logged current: 1.1 A
